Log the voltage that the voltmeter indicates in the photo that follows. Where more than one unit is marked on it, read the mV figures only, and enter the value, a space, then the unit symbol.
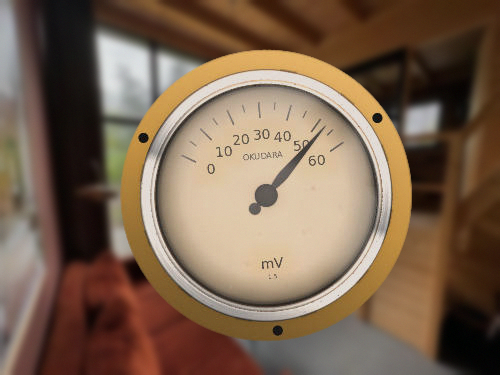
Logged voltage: 52.5 mV
